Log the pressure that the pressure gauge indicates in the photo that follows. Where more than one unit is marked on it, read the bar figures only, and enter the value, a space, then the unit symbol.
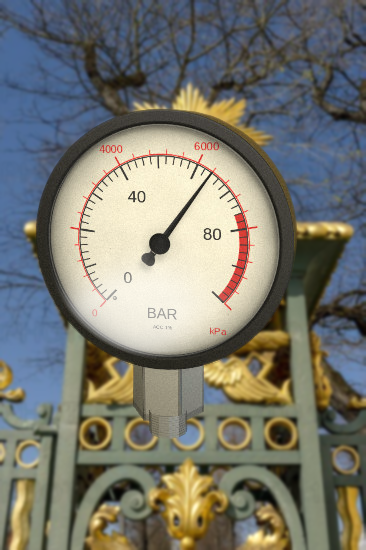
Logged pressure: 64 bar
